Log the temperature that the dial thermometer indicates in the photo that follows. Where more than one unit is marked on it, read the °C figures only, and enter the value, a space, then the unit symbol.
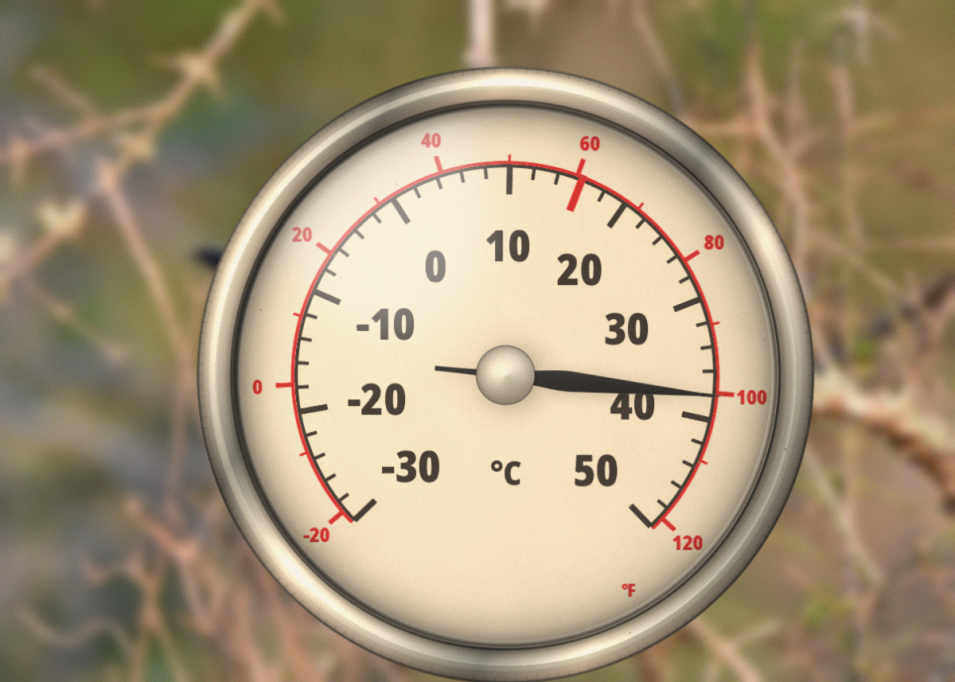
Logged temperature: 38 °C
